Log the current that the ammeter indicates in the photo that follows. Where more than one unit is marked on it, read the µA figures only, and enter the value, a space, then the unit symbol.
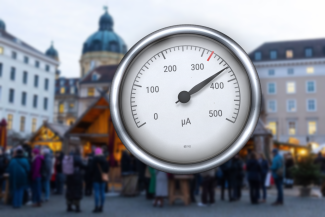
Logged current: 370 µA
